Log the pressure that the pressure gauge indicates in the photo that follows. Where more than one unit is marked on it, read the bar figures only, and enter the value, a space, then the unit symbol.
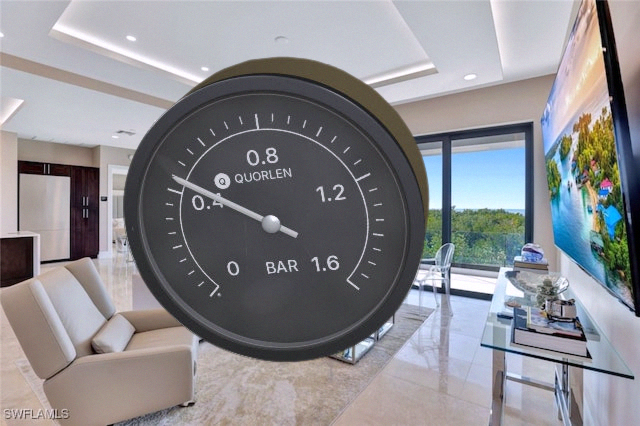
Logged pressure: 0.45 bar
